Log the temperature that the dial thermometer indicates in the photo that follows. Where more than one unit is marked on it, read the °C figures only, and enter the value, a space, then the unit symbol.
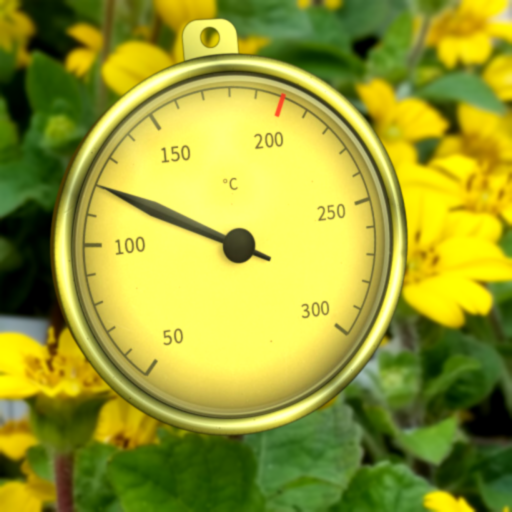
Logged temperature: 120 °C
